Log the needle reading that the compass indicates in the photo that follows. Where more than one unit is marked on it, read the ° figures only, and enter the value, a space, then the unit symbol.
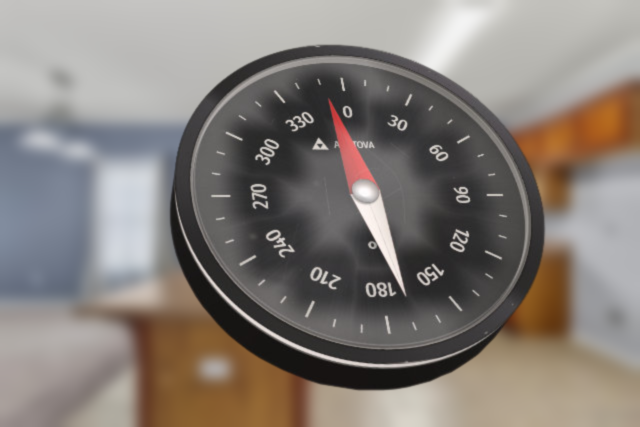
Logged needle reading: 350 °
